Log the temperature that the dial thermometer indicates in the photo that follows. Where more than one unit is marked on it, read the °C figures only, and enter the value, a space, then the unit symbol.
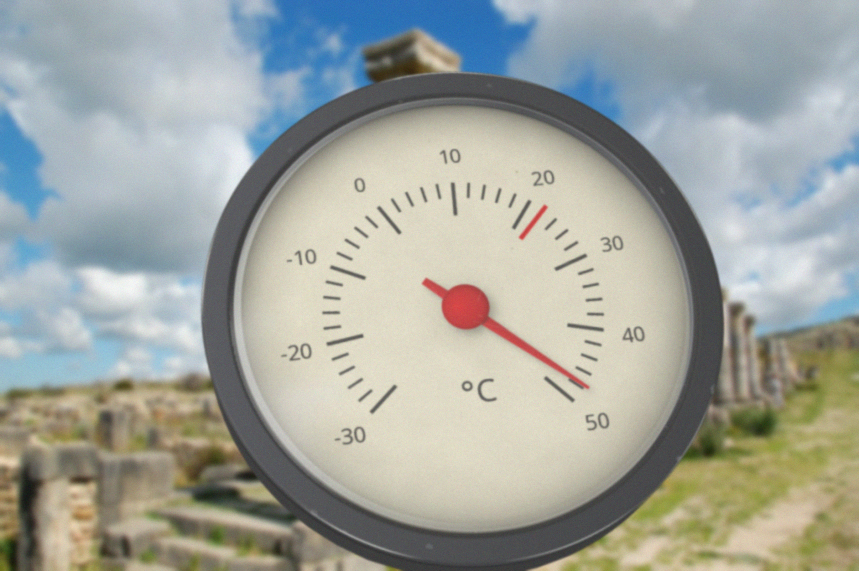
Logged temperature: 48 °C
